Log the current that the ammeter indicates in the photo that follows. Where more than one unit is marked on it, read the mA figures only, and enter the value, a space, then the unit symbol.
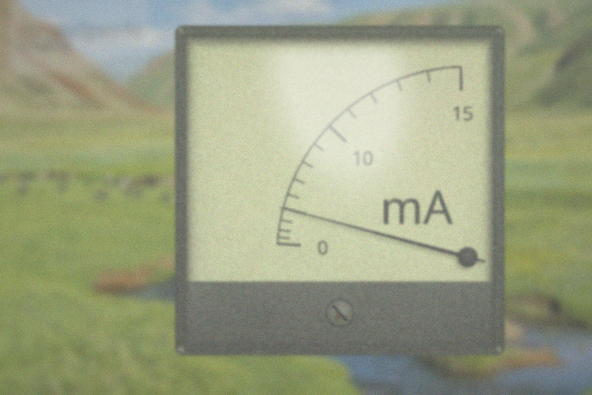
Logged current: 5 mA
